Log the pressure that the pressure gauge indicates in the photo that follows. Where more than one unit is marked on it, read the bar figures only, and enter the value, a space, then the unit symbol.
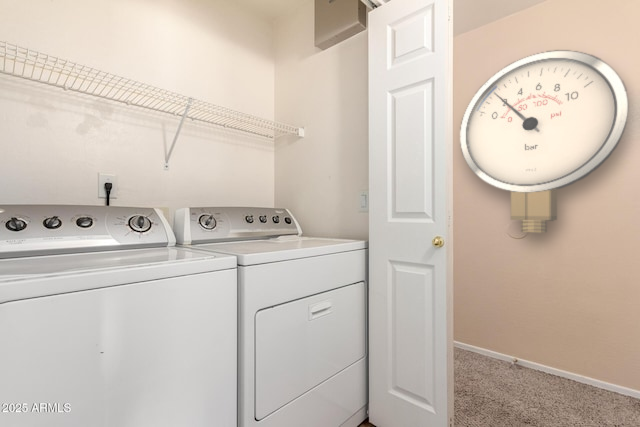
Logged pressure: 2 bar
